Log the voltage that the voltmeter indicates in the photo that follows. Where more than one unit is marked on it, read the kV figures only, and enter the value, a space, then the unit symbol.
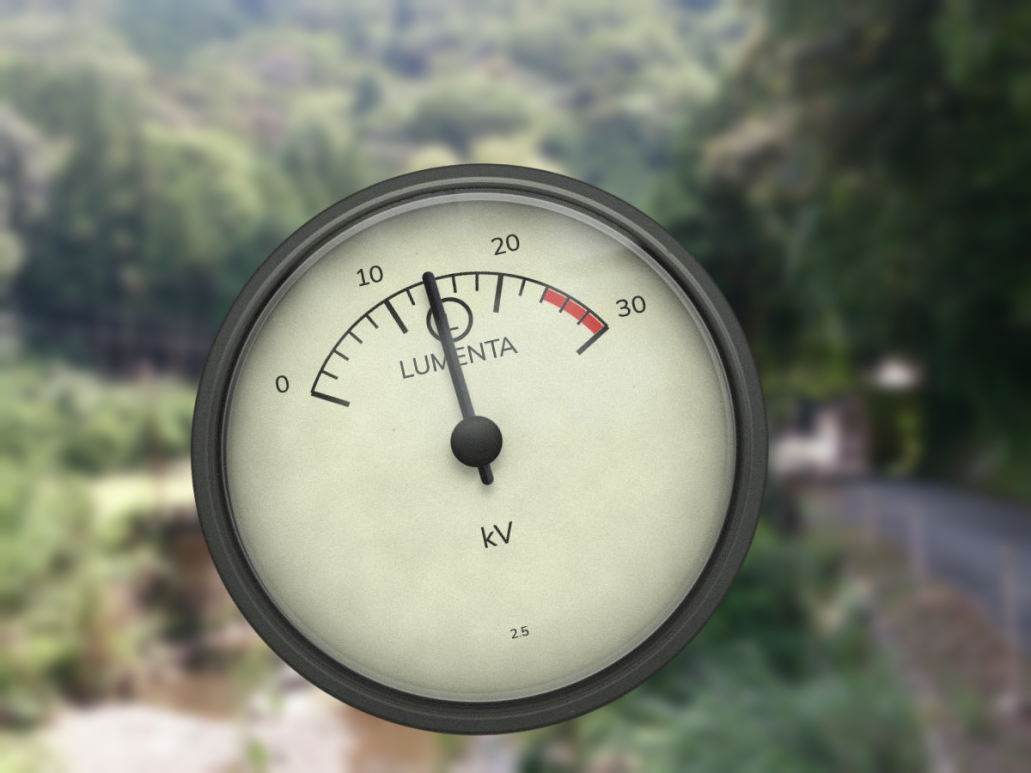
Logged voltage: 14 kV
